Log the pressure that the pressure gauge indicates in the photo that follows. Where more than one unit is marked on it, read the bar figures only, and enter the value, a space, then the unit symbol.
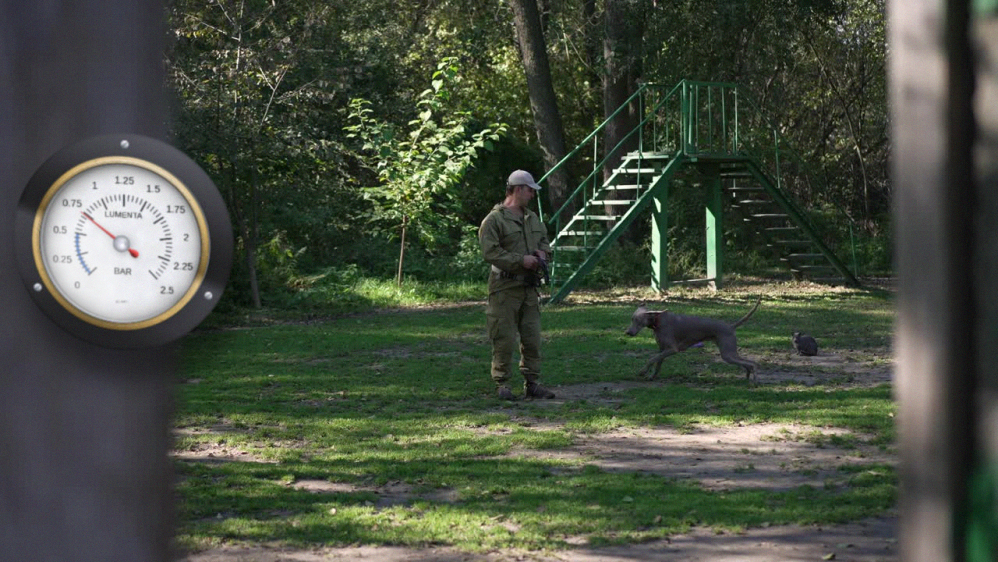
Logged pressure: 0.75 bar
